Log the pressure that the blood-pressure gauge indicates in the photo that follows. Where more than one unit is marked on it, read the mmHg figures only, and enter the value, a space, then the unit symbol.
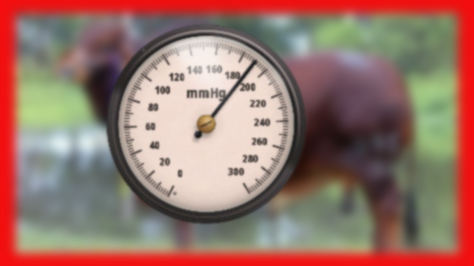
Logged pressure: 190 mmHg
